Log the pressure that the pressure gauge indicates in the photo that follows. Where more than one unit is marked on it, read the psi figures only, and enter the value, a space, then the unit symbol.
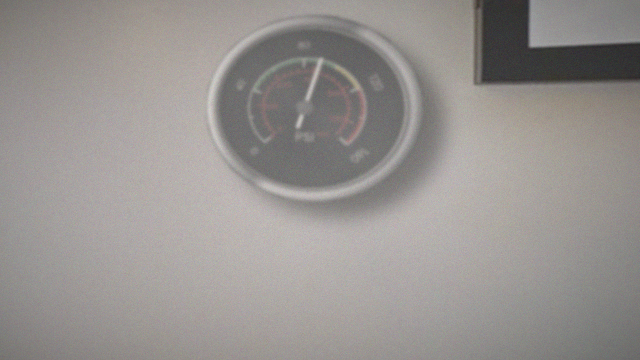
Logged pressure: 90 psi
